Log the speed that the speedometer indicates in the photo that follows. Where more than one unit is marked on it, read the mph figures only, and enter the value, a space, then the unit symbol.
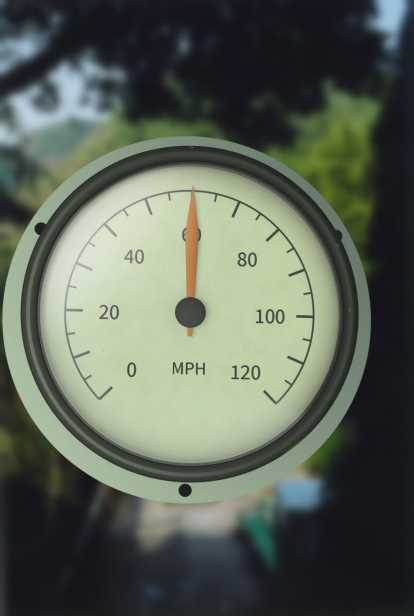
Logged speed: 60 mph
